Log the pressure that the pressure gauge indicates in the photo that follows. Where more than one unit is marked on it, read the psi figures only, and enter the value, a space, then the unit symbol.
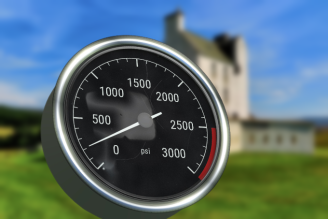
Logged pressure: 200 psi
